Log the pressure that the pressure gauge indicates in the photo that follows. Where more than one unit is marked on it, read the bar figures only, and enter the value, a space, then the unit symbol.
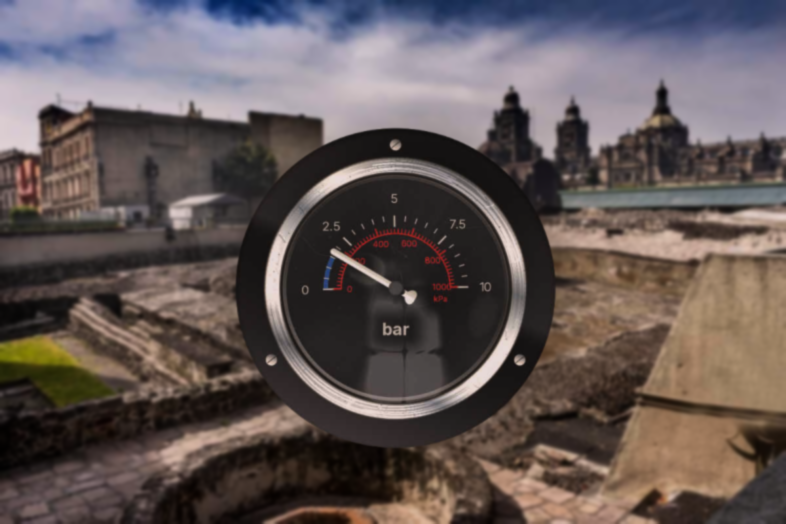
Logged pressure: 1.75 bar
